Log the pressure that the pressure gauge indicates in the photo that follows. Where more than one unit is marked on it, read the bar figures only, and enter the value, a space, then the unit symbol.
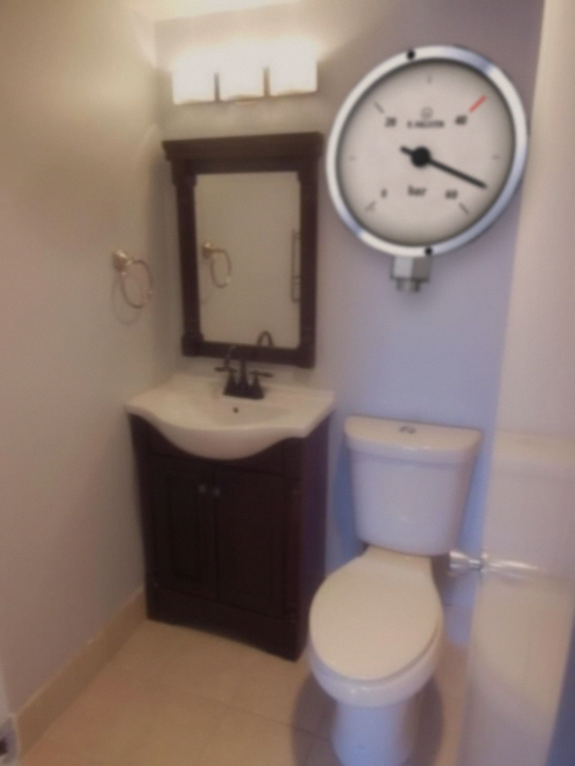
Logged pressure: 55 bar
